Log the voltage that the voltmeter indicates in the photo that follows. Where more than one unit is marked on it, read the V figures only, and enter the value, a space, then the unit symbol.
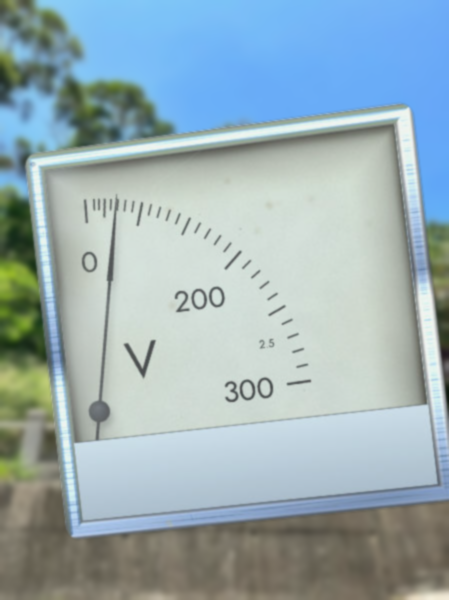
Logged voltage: 70 V
